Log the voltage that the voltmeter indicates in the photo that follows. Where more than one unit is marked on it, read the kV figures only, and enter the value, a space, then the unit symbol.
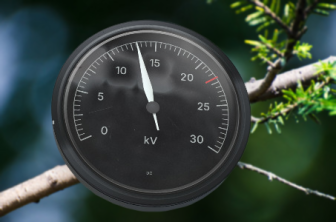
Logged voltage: 13 kV
